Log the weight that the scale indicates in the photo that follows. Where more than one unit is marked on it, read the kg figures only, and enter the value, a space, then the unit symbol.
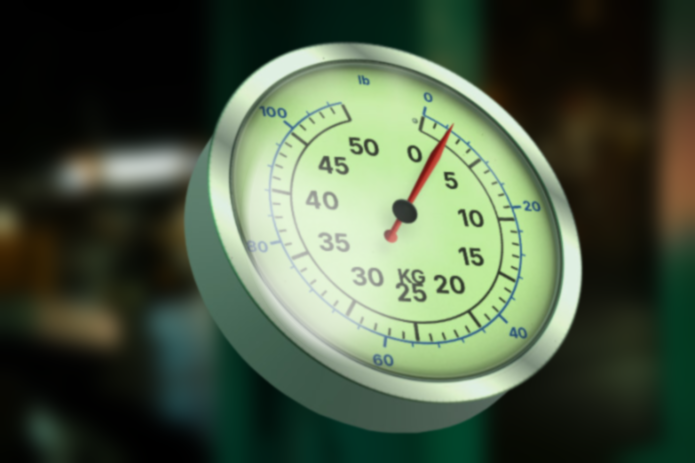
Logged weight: 2 kg
